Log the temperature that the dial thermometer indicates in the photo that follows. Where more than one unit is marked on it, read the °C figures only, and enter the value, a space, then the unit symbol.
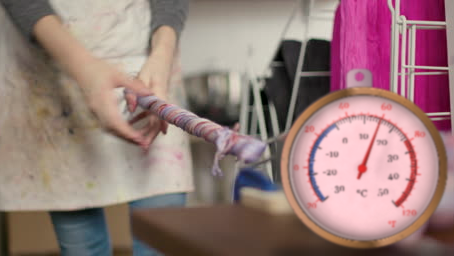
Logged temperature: 15 °C
